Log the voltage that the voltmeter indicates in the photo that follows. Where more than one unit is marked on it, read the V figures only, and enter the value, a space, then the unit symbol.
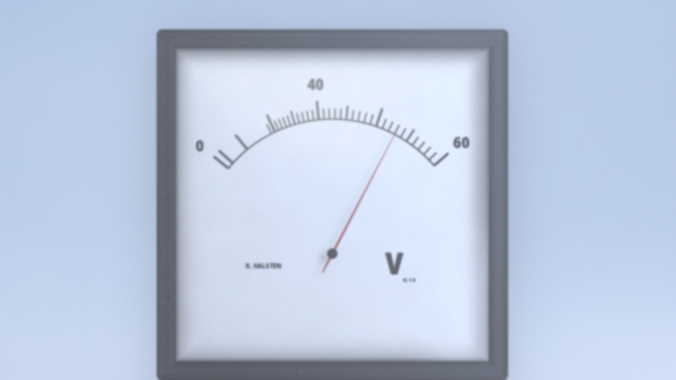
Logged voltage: 53 V
